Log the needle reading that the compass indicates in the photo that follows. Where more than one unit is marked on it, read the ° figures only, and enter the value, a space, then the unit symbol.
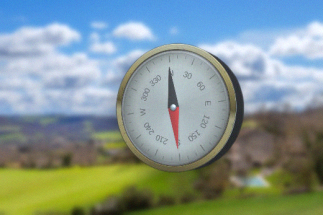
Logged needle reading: 180 °
